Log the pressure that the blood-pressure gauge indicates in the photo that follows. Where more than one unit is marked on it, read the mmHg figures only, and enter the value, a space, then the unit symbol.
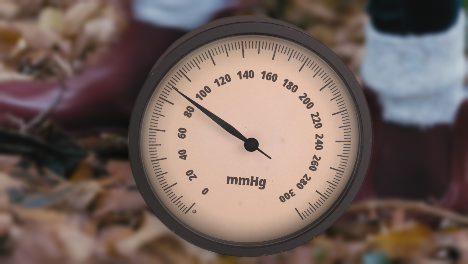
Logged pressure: 90 mmHg
